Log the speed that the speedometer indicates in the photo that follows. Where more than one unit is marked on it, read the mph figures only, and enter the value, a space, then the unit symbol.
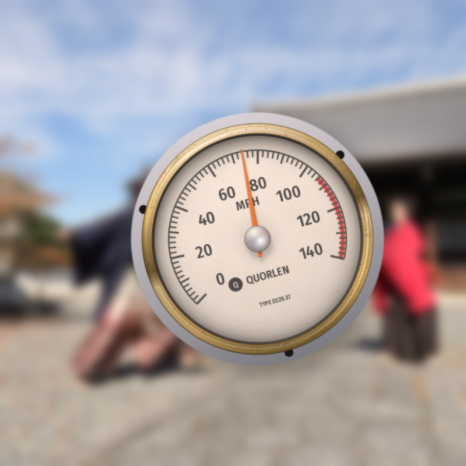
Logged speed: 74 mph
